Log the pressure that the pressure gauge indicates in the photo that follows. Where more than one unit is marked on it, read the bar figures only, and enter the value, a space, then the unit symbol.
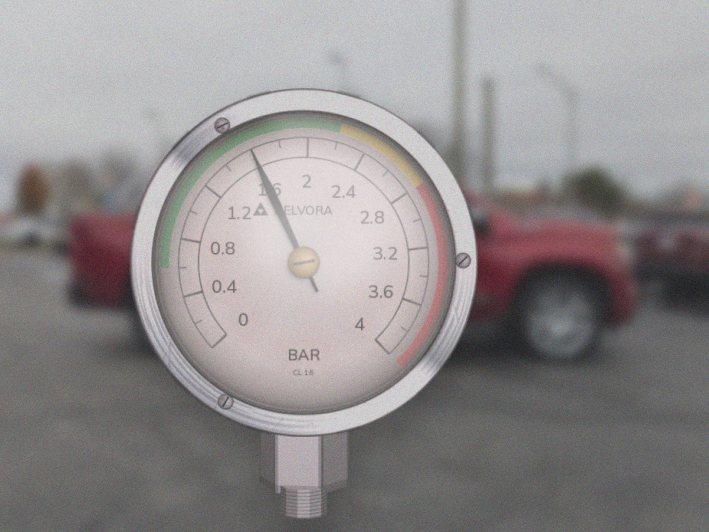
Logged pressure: 1.6 bar
